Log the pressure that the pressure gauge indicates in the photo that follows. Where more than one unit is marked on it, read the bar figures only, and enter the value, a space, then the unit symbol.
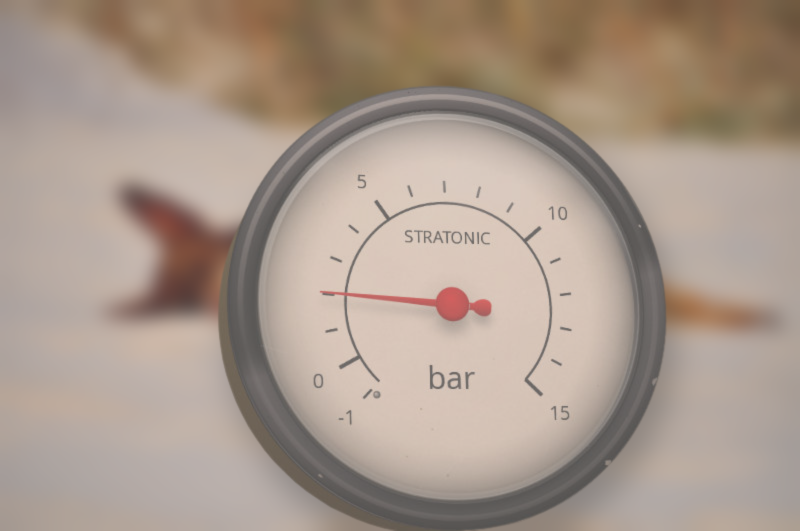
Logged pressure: 2 bar
